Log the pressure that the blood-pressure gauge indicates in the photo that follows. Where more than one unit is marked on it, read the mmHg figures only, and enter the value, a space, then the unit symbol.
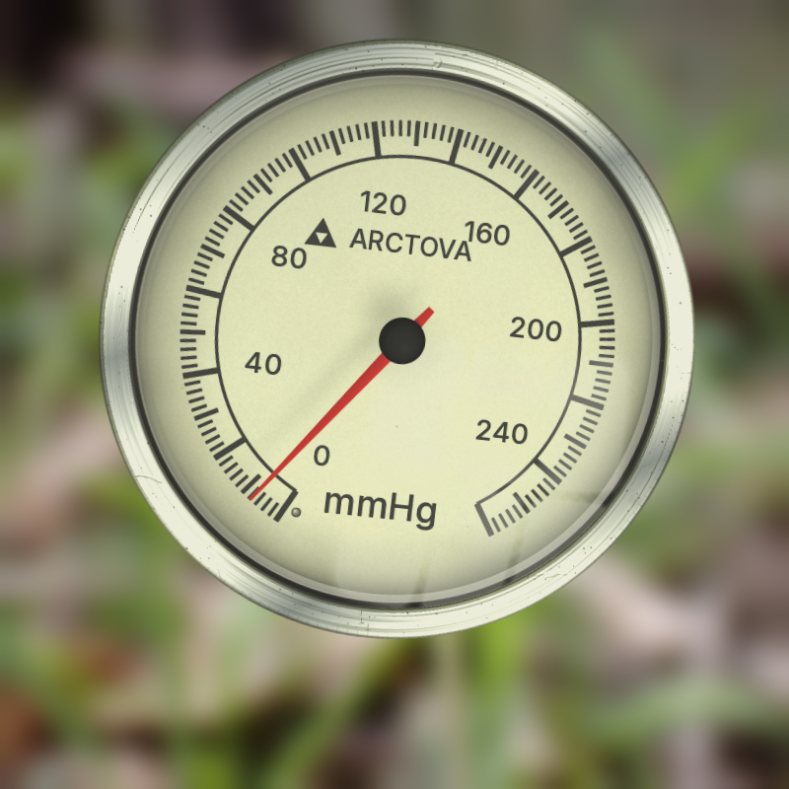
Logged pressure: 8 mmHg
